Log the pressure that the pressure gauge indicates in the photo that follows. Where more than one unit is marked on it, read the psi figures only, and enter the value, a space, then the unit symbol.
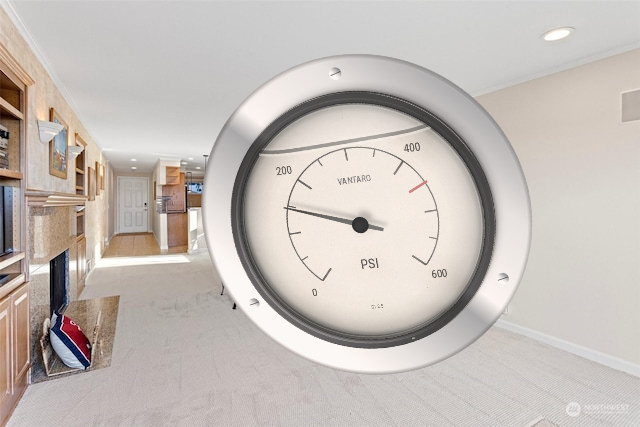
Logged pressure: 150 psi
